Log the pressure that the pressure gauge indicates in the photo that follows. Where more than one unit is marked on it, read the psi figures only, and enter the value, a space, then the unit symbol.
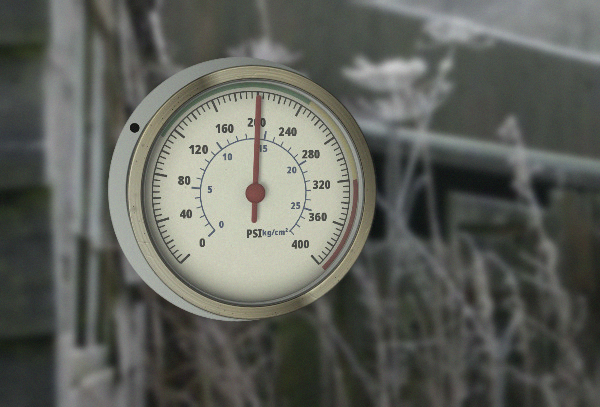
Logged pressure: 200 psi
